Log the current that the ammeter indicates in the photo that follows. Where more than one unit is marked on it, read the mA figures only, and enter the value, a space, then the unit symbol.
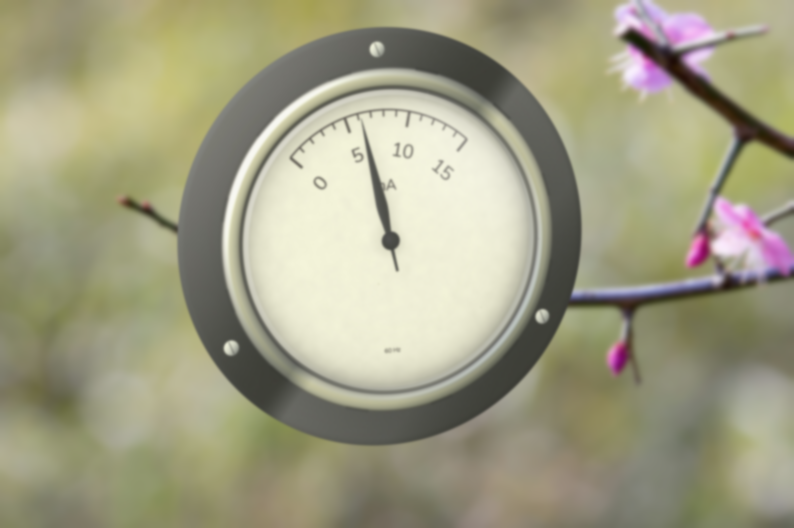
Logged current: 6 mA
